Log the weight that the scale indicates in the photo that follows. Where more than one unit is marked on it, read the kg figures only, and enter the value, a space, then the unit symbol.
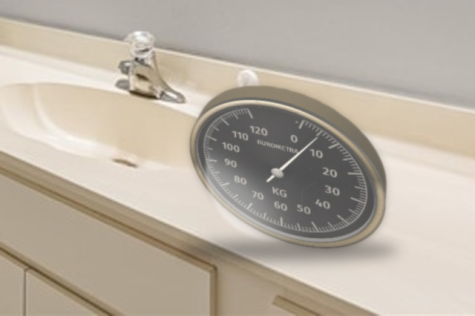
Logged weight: 5 kg
